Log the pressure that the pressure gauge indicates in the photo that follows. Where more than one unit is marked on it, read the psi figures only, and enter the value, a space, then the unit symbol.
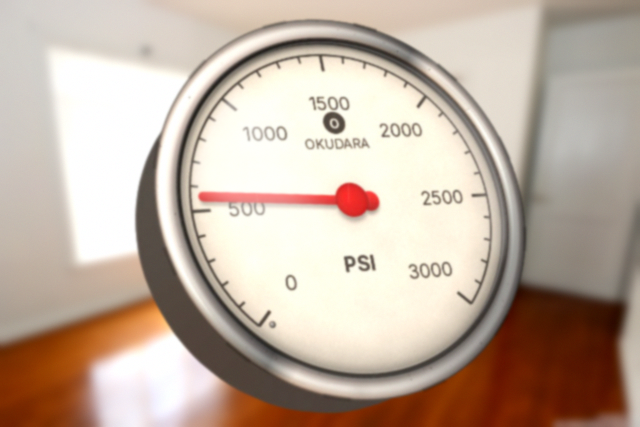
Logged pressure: 550 psi
